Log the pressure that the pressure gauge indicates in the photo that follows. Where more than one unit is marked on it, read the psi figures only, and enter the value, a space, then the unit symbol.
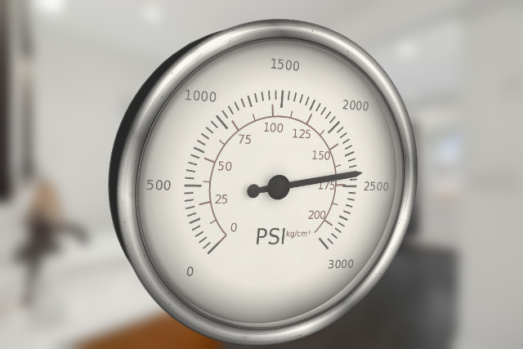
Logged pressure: 2400 psi
